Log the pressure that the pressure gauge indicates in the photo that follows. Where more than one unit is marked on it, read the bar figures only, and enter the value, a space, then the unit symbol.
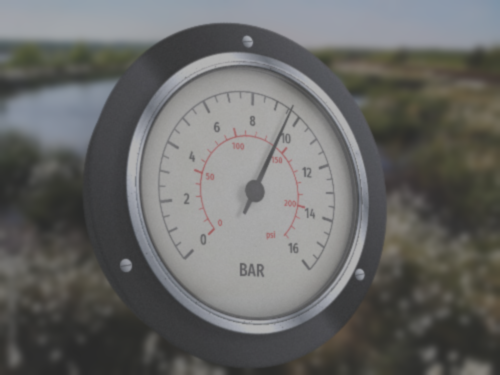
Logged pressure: 9.5 bar
